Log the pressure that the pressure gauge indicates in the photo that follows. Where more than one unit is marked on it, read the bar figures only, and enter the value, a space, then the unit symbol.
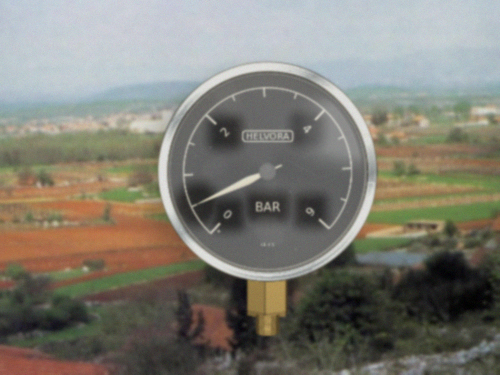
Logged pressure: 0.5 bar
